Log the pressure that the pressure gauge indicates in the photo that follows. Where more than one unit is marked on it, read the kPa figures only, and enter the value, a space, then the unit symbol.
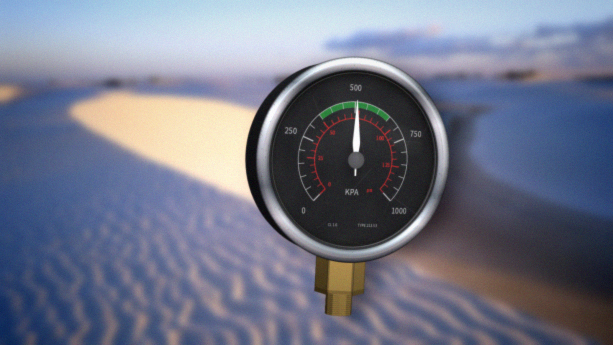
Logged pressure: 500 kPa
